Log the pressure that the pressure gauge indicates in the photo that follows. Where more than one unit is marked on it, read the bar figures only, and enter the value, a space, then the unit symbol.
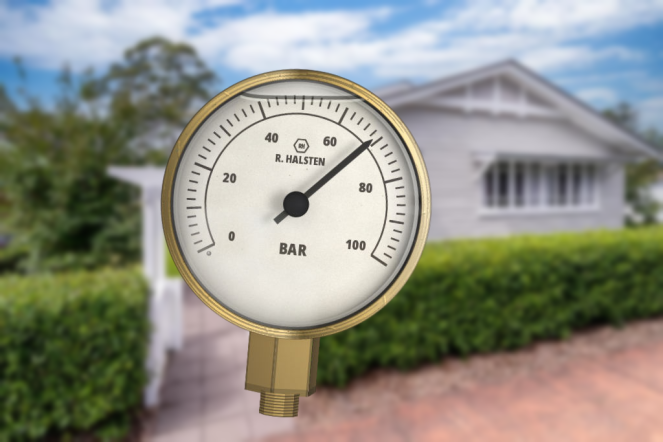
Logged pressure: 69 bar
